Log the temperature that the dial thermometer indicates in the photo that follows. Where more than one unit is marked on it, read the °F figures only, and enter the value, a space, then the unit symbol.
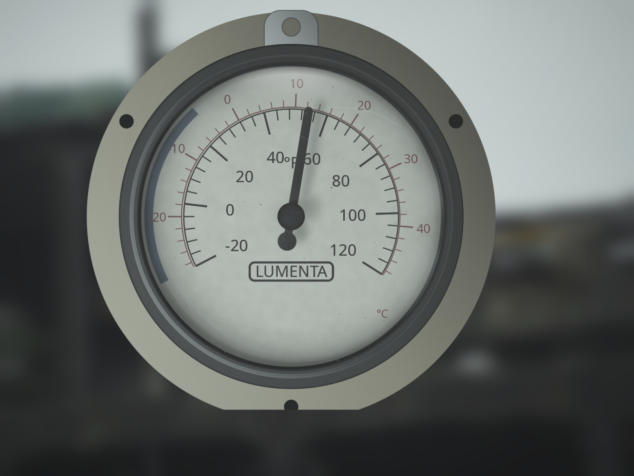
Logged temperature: 54 °F
